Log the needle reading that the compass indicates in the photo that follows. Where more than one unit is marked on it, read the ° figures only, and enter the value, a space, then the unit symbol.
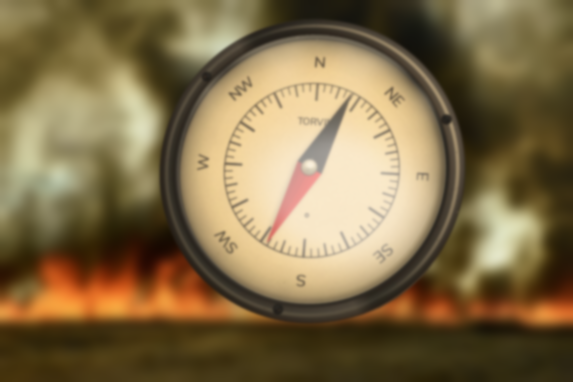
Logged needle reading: 205 °
